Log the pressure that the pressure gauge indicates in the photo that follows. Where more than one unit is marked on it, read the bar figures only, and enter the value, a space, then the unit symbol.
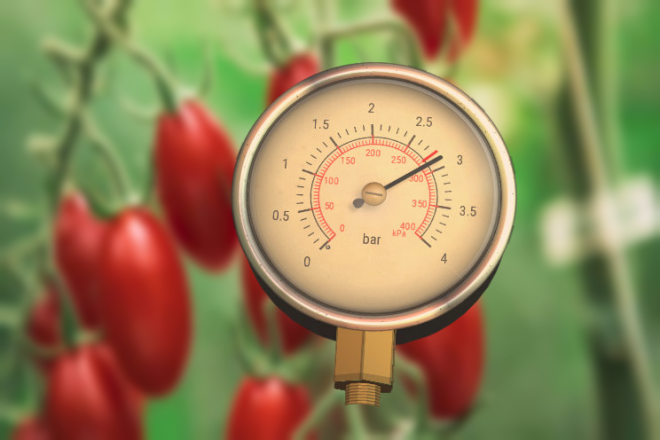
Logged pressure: 2.9 bar
